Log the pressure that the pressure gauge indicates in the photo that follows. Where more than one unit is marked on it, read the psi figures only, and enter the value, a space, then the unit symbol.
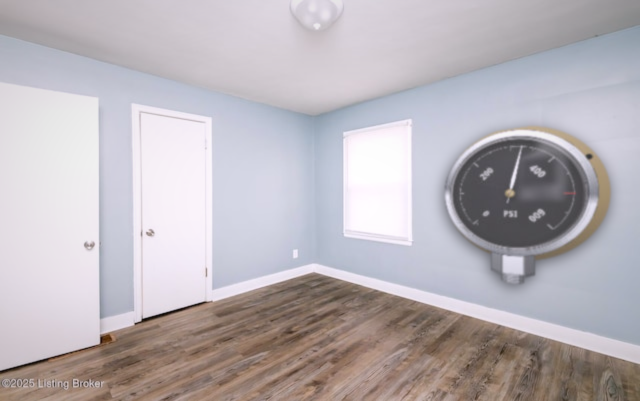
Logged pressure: 325 psi
